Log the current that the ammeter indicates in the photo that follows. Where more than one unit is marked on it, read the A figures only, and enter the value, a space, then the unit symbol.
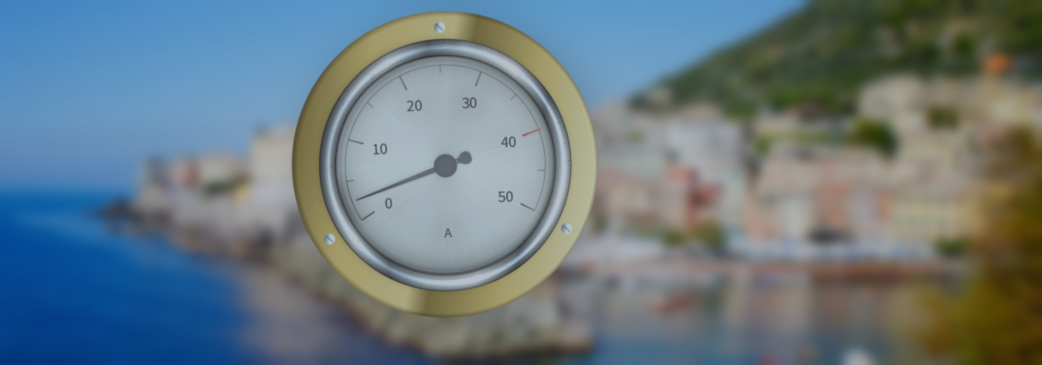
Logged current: 2.5 A
